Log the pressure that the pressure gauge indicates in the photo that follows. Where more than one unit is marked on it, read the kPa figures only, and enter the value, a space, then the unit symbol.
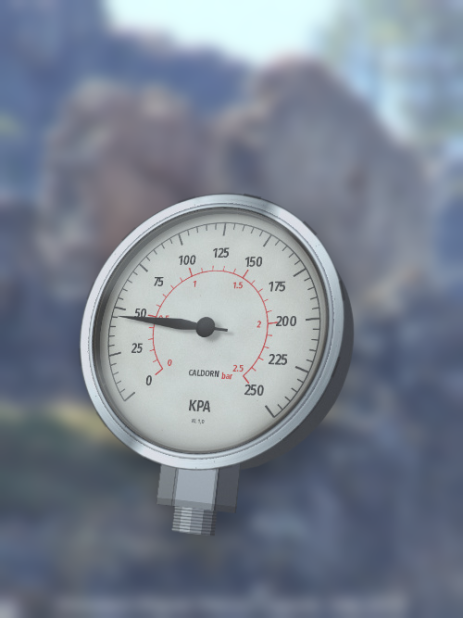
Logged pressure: 45 kPa
